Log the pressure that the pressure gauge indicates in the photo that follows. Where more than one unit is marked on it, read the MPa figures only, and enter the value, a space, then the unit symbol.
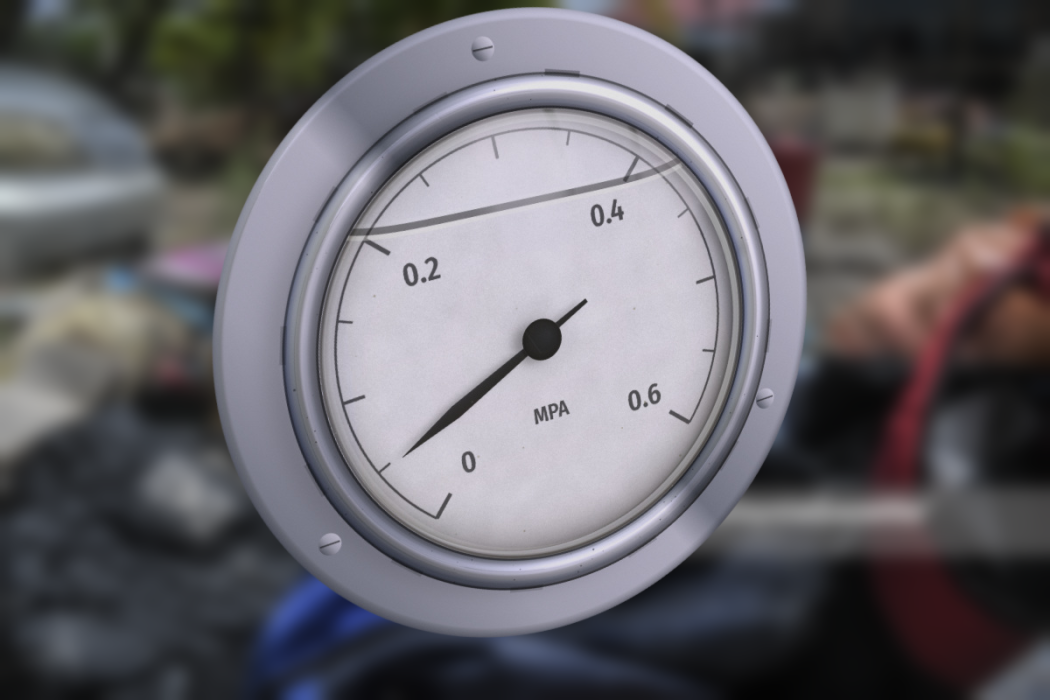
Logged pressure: 0.05 MPa
